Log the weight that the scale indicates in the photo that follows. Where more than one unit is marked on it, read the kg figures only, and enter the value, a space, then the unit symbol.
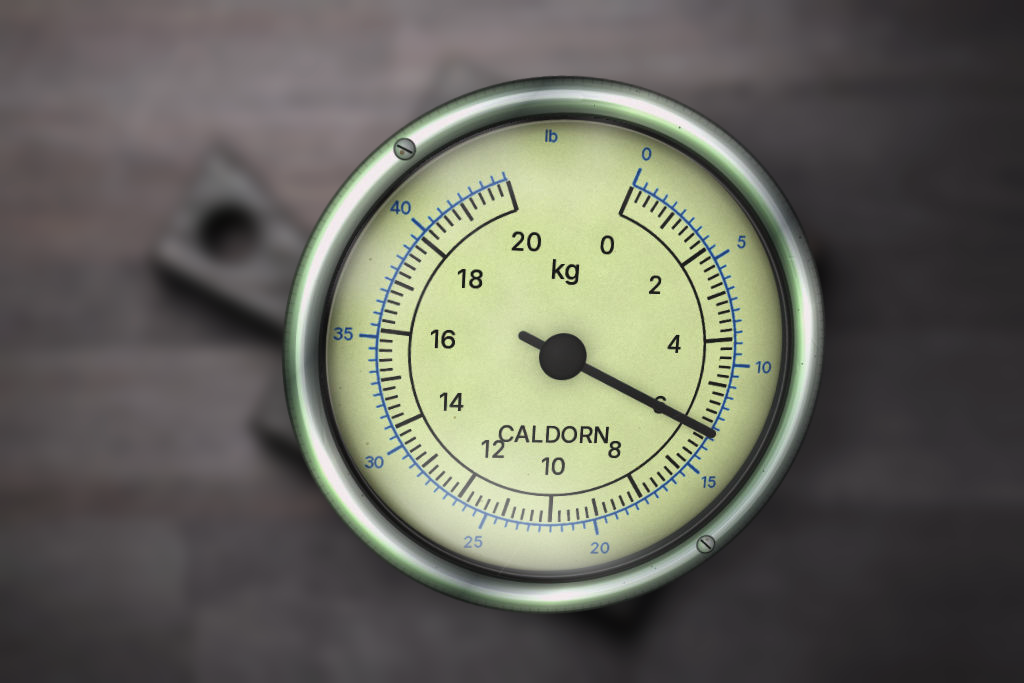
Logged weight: 6 kg
